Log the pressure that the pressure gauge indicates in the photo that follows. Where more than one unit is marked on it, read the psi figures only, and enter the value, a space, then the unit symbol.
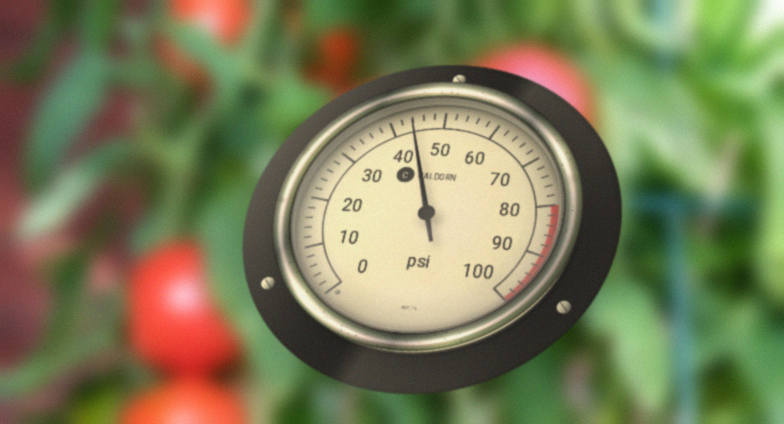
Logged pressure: 44 psi
